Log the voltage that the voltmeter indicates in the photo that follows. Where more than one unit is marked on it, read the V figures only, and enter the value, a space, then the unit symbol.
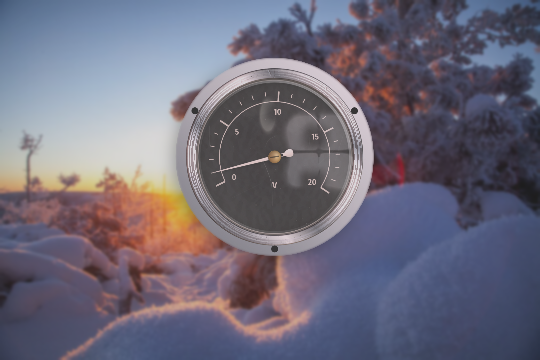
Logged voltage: 1 V
